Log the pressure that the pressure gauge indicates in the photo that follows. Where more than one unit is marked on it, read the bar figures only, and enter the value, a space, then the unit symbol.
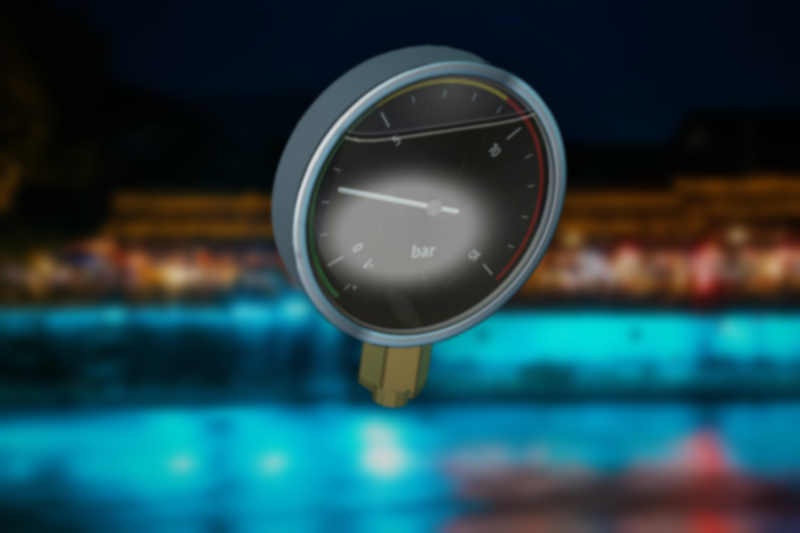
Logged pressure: 2.5 bar
